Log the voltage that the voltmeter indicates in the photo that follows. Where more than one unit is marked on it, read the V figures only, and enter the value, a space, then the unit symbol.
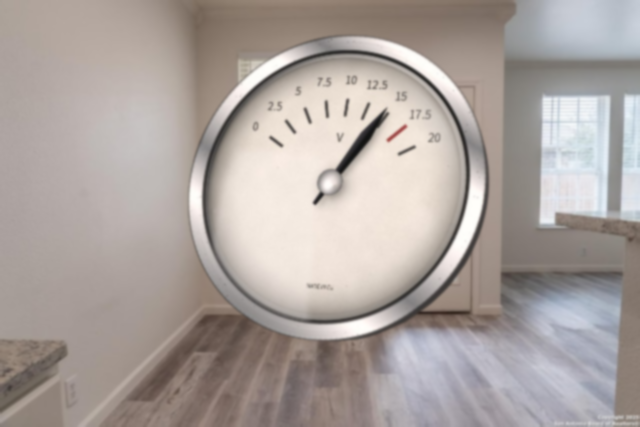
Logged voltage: 15 V
